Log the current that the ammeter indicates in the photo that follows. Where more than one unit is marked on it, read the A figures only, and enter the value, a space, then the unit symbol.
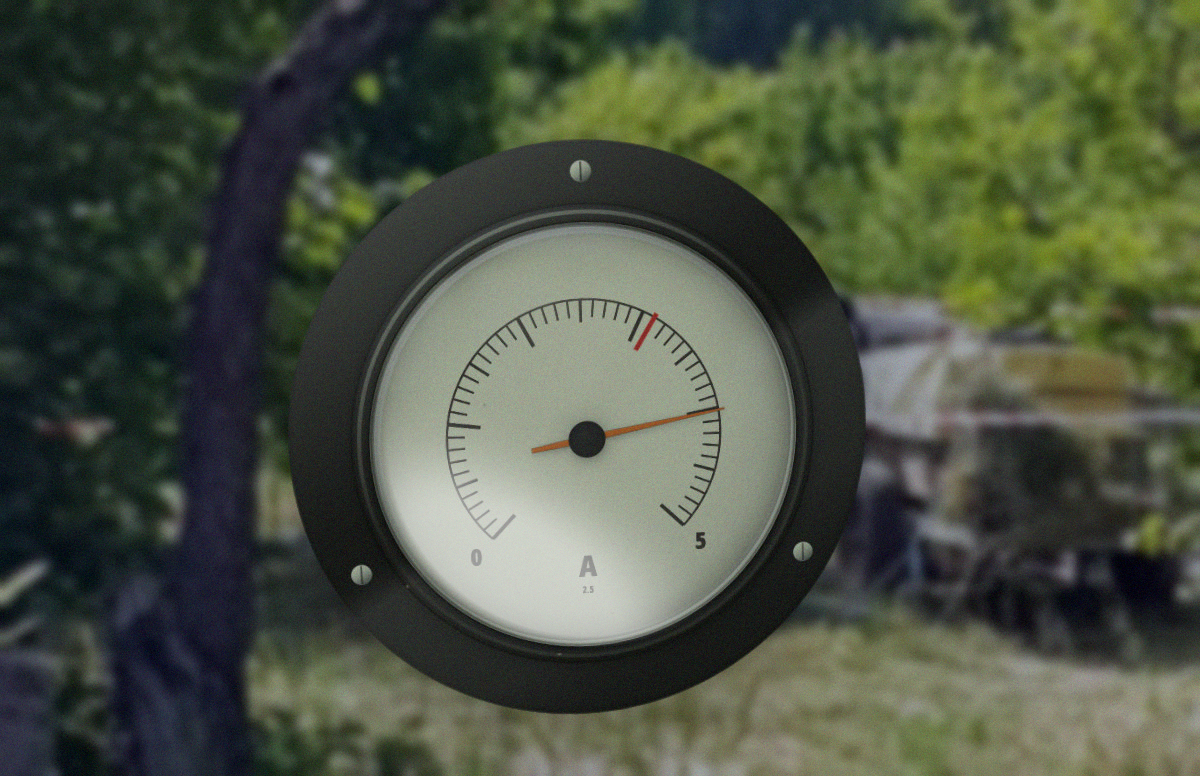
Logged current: 4 A
